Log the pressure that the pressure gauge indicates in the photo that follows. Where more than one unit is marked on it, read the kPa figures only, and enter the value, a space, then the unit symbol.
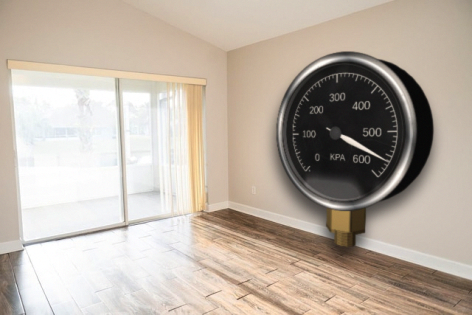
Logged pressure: 560 kPa
